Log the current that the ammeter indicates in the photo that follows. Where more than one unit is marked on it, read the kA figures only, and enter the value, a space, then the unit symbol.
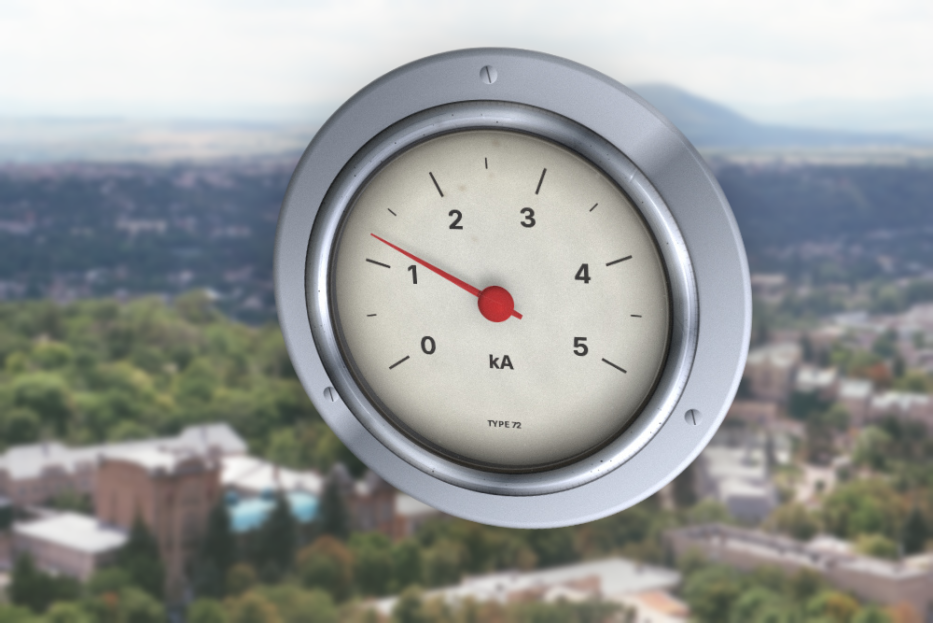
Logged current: 1.25 kA
